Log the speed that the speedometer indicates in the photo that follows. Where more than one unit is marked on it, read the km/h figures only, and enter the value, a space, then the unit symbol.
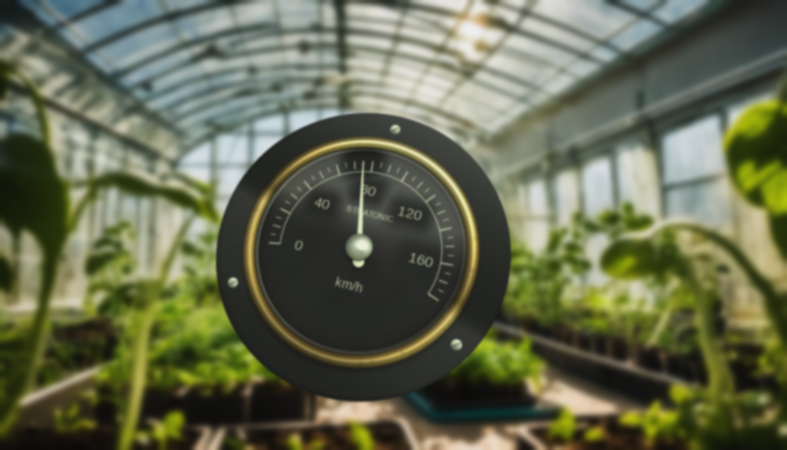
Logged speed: 75 km/h
